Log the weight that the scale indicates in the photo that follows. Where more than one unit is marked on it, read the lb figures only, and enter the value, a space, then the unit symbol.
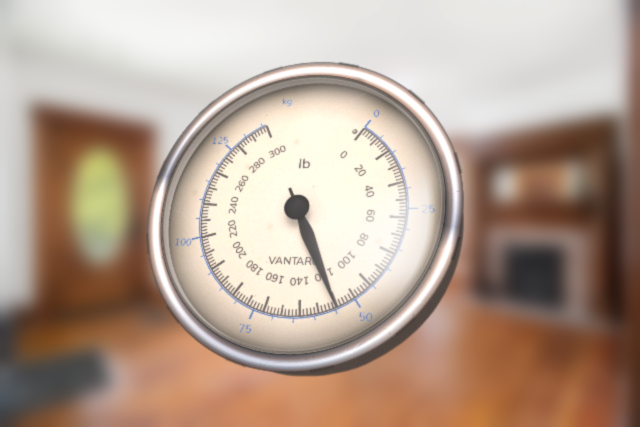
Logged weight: 120 lb
